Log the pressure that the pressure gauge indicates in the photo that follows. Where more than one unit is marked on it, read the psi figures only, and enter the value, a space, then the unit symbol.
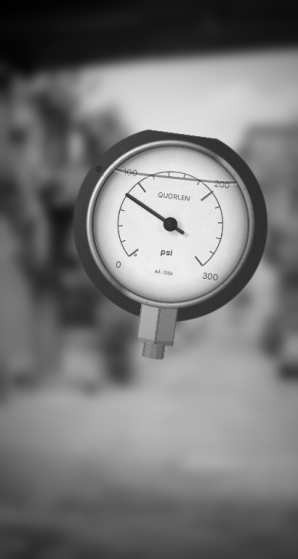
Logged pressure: 80 psi
